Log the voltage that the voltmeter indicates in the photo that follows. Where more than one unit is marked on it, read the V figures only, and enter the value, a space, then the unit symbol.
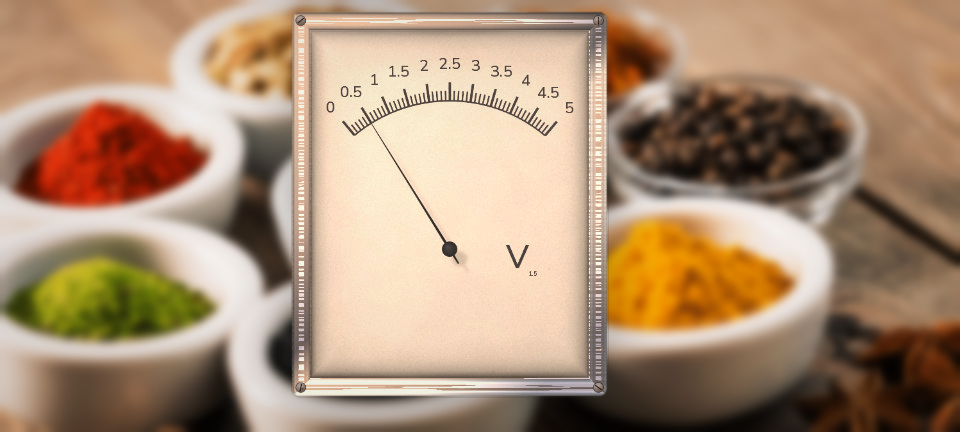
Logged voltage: 0.5 V
